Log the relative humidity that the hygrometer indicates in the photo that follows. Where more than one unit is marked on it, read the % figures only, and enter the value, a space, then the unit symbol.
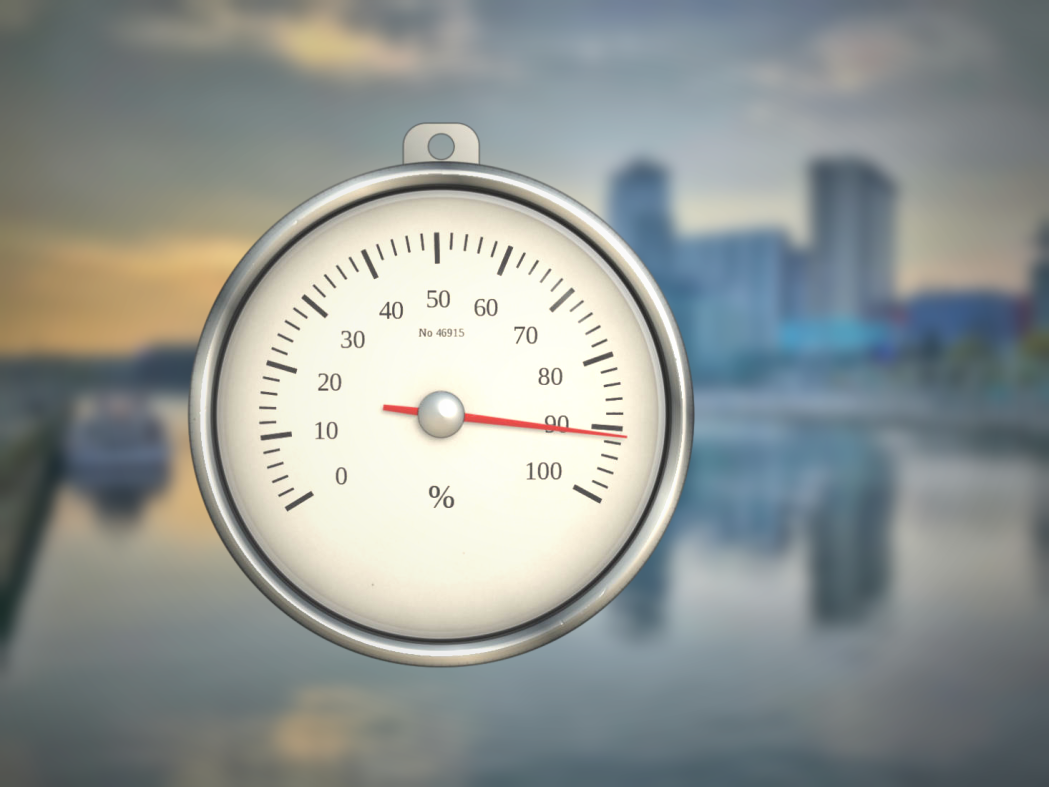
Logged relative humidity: 91 %
